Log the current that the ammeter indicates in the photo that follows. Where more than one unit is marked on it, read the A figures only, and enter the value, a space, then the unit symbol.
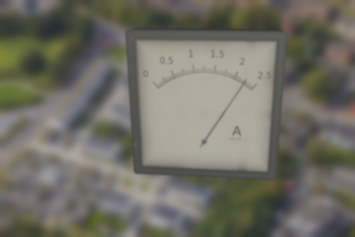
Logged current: 2.25 A
